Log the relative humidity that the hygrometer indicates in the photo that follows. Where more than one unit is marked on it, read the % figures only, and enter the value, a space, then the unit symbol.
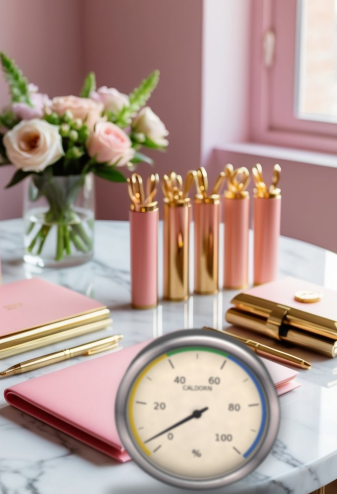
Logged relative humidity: 5 %
